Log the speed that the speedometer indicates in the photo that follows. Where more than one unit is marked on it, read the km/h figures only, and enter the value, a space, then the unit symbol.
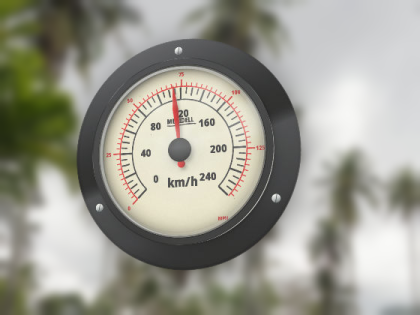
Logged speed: 115 km/h
